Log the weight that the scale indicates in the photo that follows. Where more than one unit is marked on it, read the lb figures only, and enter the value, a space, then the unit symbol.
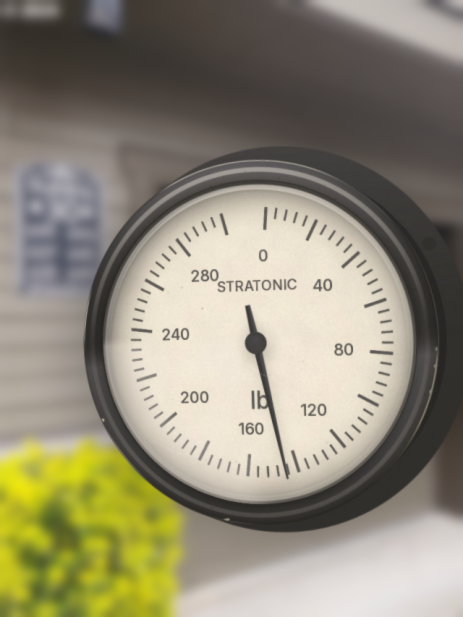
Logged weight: 144 lb
